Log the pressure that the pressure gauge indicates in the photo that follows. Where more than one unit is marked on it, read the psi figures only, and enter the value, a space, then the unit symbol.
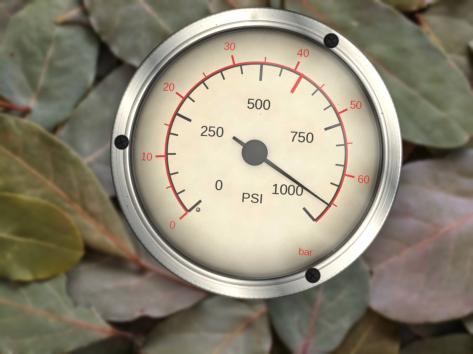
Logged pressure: 950 psi
